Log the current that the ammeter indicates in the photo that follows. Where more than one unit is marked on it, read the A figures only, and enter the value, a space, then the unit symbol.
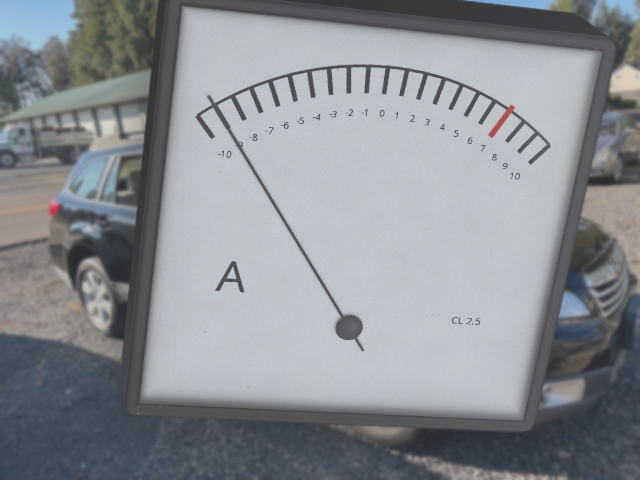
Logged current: -9 A
